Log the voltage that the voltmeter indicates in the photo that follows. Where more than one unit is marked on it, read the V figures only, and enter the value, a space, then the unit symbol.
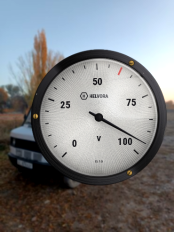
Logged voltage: 95 V
